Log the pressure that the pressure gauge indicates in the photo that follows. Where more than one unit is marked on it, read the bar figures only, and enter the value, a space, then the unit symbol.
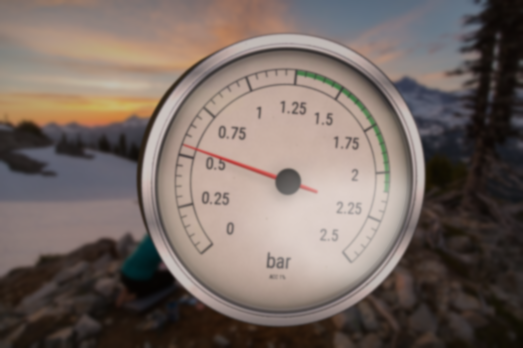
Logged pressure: 0.55 bar
